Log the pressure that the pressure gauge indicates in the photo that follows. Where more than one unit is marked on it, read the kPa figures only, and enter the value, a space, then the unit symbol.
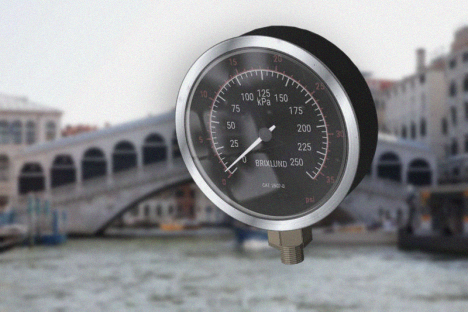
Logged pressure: 5 kPa
